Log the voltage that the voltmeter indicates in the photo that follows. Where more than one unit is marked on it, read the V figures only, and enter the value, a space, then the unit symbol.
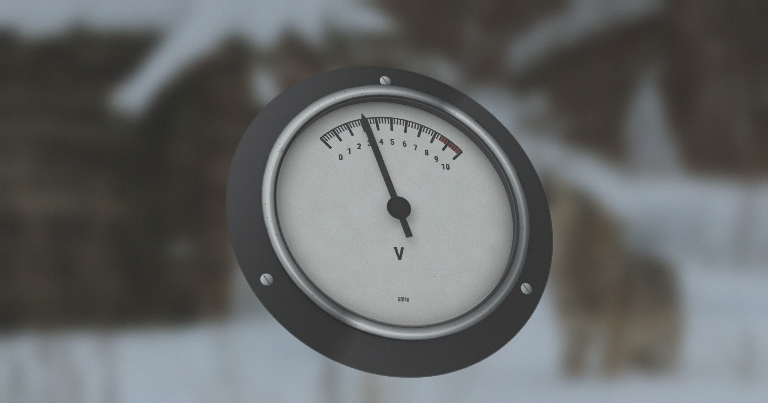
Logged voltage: 3 V
